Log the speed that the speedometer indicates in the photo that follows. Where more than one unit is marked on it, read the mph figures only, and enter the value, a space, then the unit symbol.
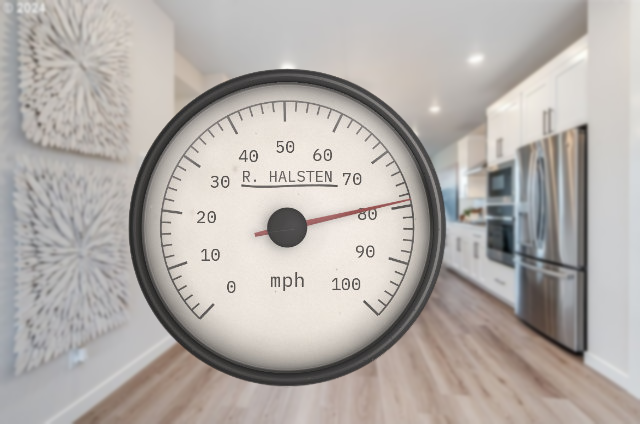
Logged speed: 79 mph
